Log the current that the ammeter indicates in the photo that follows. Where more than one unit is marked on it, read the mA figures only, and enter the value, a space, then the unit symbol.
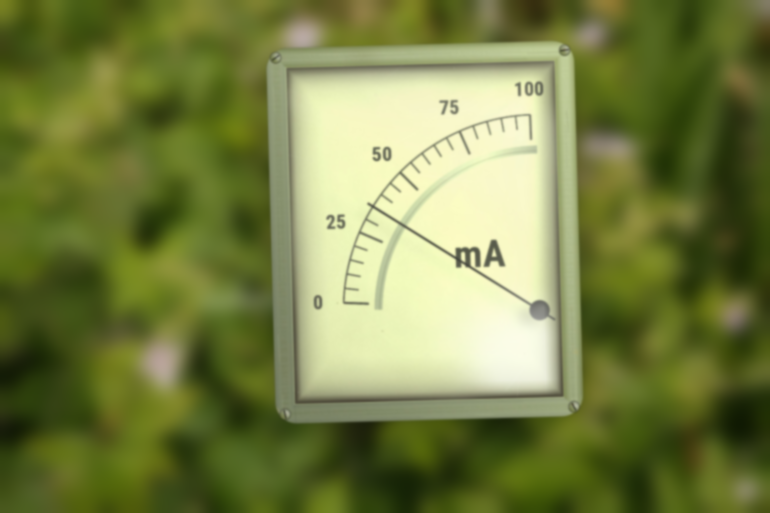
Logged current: 35 mA
